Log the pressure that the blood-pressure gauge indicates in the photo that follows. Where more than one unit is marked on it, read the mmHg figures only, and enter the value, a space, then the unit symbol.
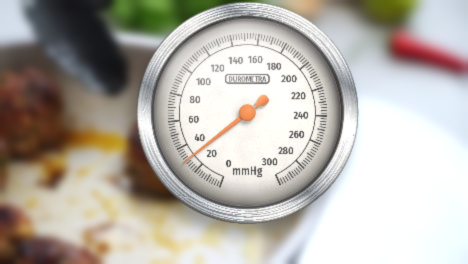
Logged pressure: 30 mmHg
